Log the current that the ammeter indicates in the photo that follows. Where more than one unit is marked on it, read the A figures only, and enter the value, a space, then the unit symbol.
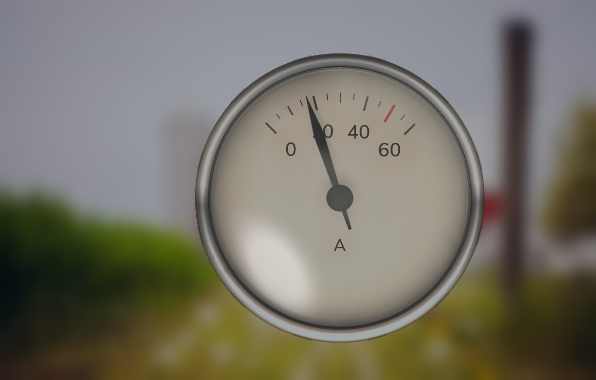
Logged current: 17.5 A
